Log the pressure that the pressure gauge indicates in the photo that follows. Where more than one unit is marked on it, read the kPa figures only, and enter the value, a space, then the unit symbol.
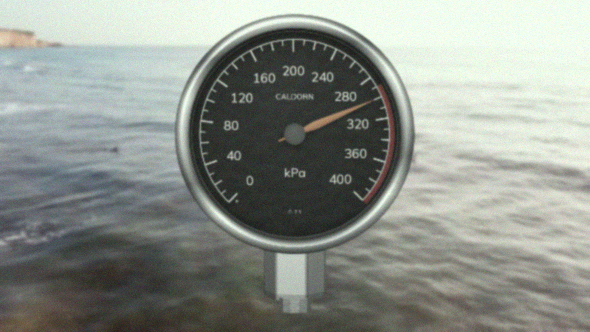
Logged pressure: 300 kPa
